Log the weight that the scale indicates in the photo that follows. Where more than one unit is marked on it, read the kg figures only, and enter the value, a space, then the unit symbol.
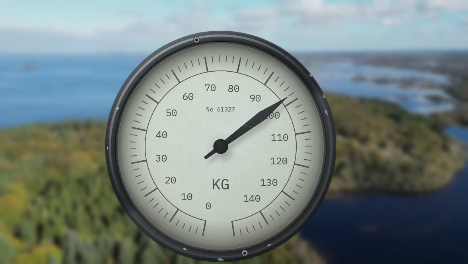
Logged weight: 98 kg
